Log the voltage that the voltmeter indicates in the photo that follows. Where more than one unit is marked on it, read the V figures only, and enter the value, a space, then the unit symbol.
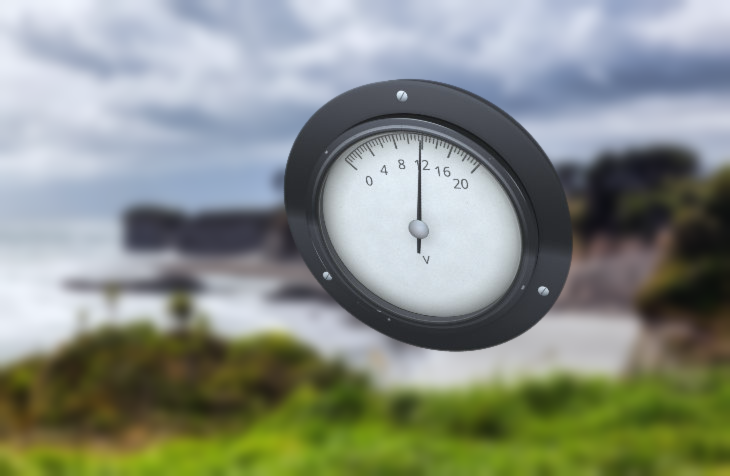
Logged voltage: 12 V
